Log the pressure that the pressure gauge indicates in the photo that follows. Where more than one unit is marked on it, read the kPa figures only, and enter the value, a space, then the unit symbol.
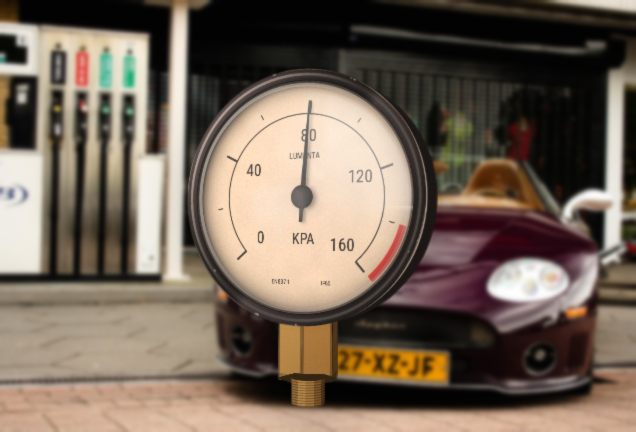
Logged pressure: 80 kPa
